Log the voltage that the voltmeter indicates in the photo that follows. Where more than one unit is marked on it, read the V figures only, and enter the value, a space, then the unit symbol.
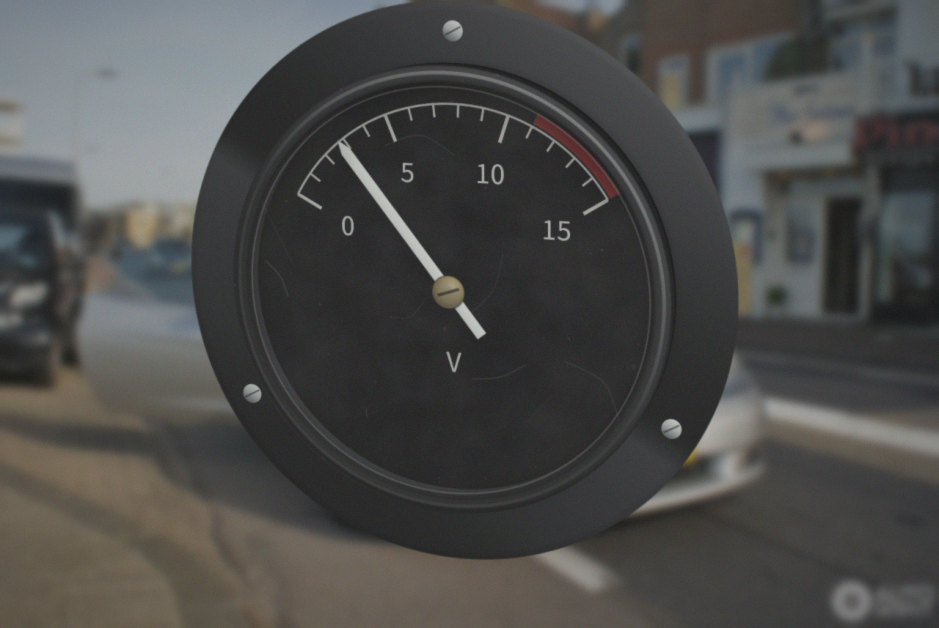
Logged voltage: 3 V
